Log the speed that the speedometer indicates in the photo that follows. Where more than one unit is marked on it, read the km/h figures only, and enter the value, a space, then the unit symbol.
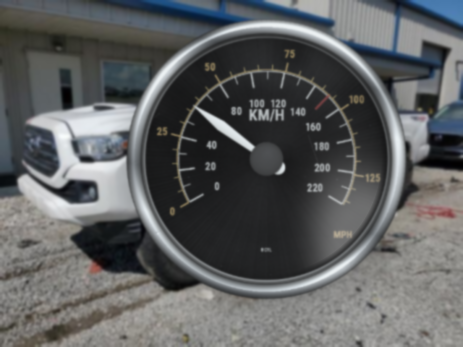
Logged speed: 60 km/h
